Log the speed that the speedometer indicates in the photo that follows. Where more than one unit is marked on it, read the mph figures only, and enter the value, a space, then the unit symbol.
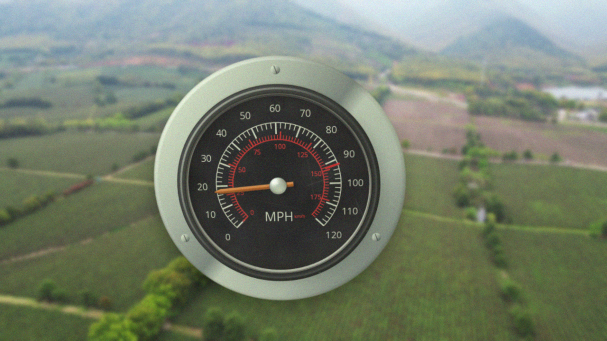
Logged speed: 18 mph
